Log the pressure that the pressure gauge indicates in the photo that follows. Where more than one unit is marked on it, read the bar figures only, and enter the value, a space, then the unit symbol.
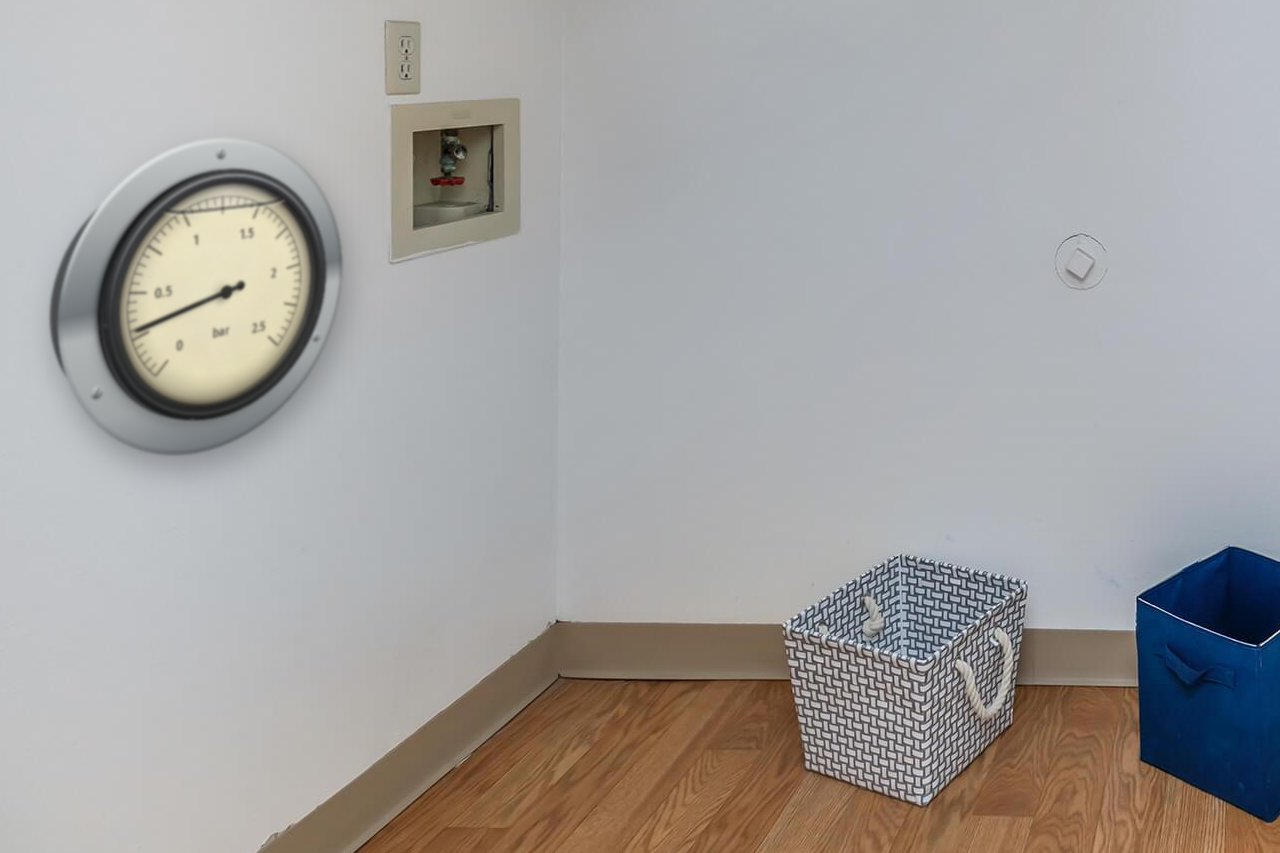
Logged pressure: 0.3 bar
